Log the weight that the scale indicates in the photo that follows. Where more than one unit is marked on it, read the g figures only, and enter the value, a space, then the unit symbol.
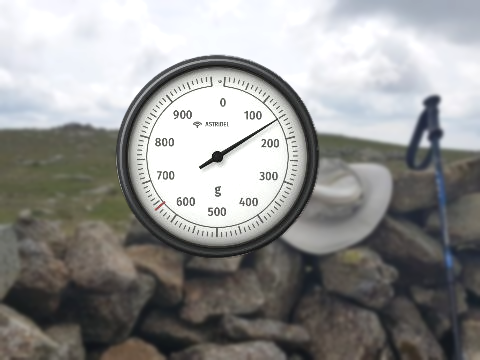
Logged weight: 150 g
